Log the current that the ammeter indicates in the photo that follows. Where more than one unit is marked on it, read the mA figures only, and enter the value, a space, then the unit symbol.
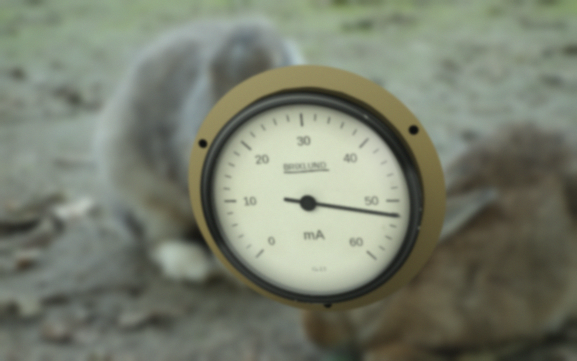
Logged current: 52 mA
